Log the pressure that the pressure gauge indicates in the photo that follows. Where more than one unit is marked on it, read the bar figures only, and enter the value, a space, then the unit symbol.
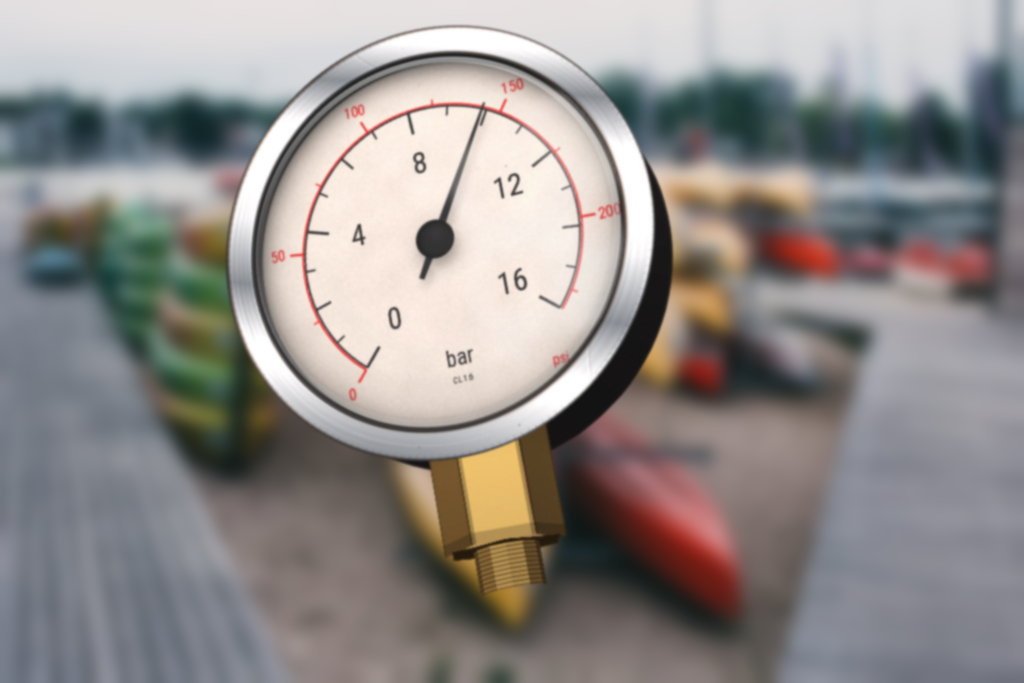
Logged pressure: 10 bar
